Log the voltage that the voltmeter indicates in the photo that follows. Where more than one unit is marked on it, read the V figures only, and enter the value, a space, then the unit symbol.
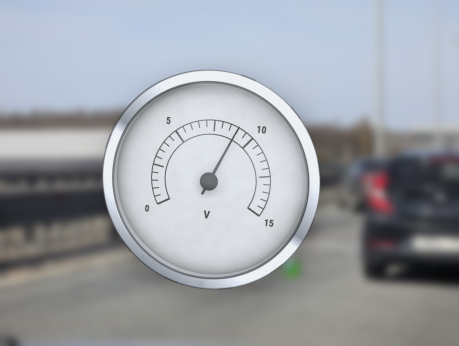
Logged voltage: 9 V
